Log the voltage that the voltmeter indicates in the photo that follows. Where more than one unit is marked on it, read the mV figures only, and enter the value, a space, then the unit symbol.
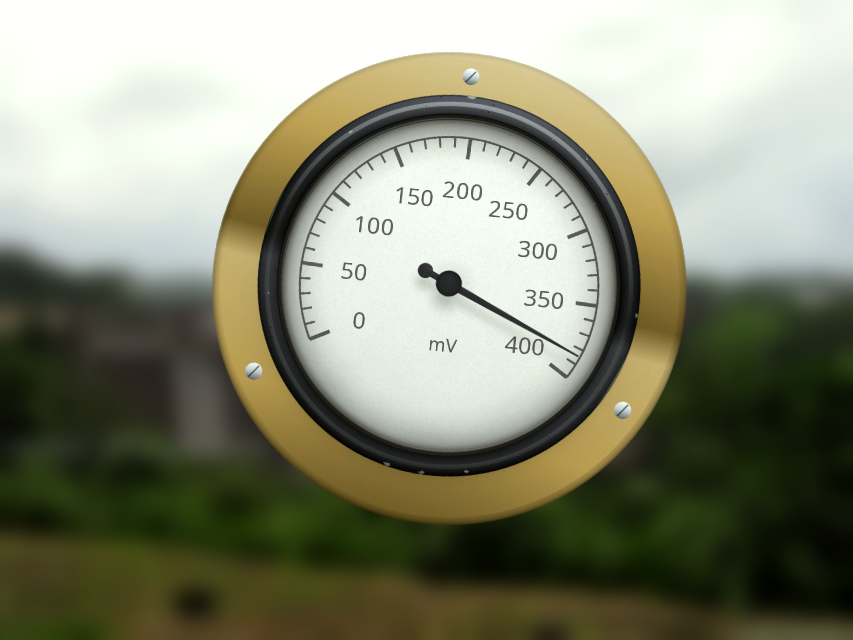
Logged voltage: 385 mV
